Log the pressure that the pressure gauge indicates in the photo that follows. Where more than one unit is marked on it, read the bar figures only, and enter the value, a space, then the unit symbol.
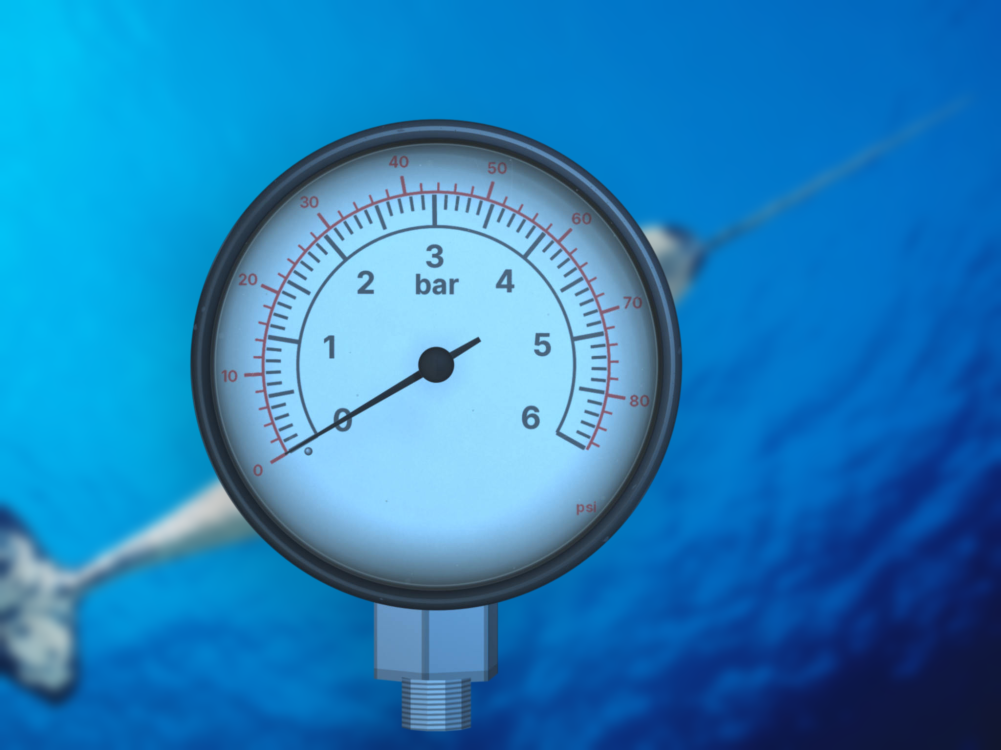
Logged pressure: 0 bar
